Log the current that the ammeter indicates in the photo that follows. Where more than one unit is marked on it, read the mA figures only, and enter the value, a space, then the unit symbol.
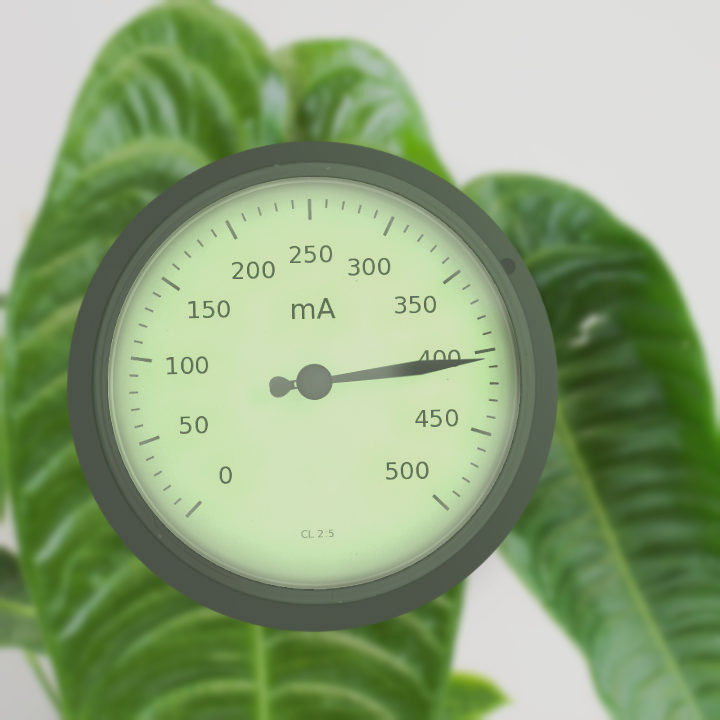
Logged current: 405 mA
